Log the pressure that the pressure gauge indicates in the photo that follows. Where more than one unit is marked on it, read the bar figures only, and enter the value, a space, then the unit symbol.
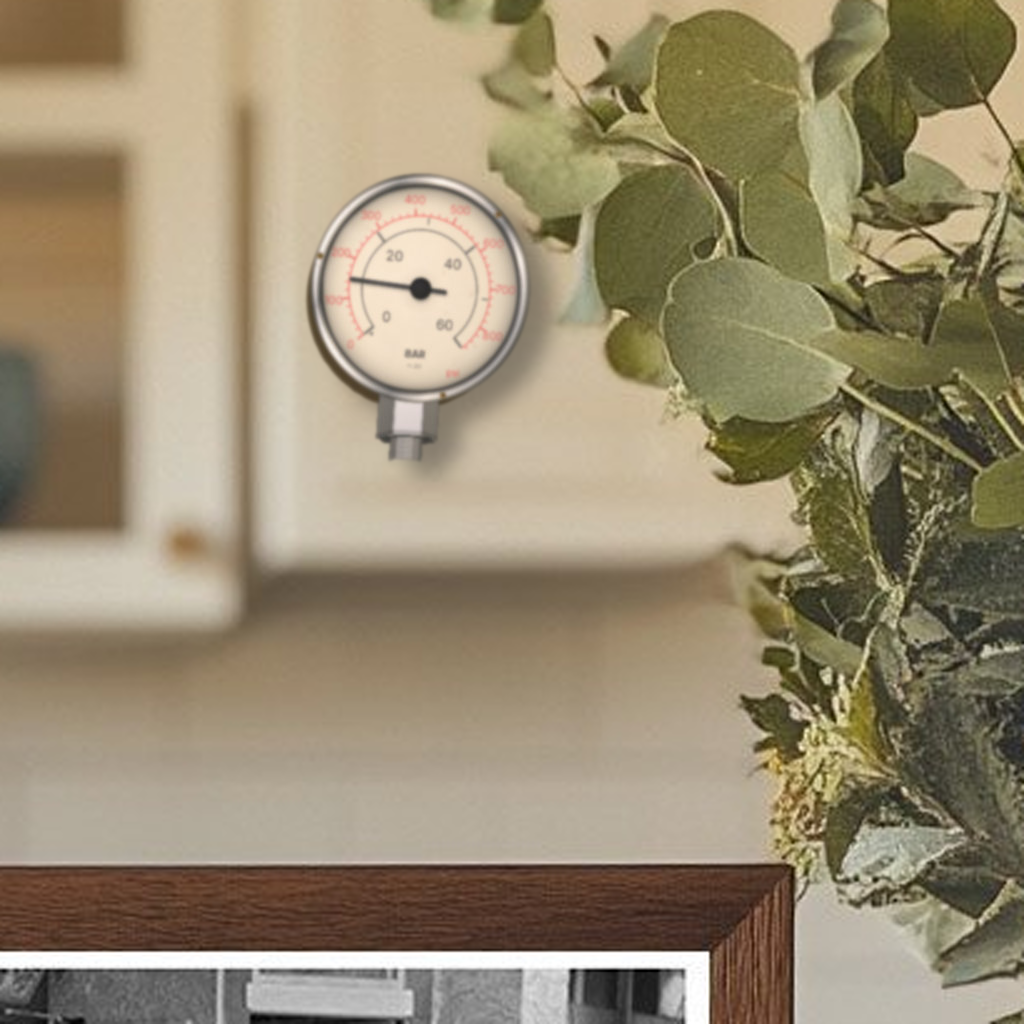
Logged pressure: 10 bar
